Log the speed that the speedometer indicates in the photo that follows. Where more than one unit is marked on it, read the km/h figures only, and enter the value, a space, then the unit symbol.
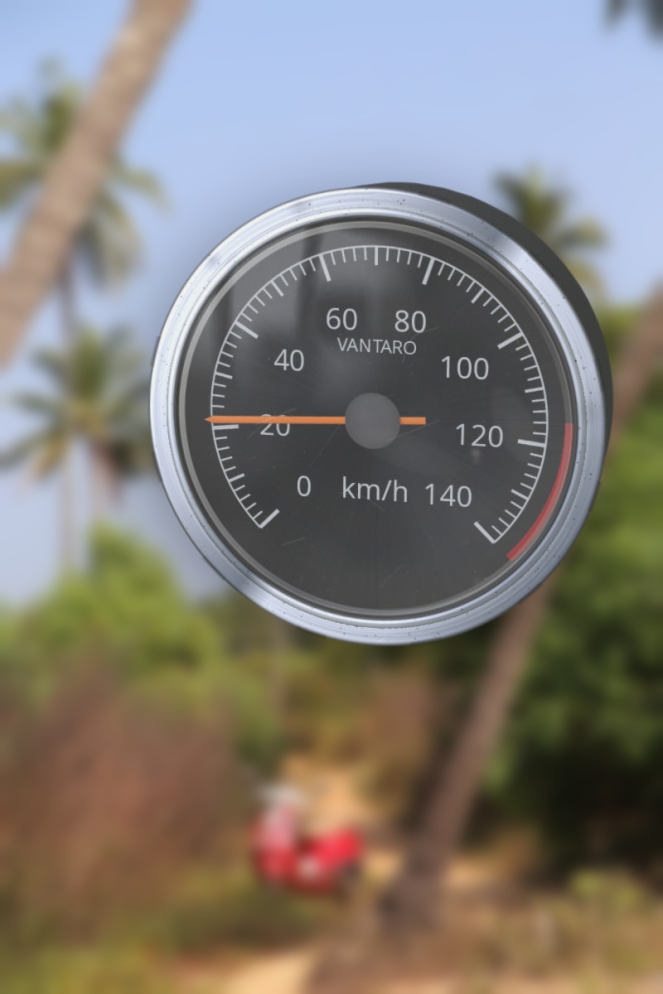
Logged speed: 22 km/h
